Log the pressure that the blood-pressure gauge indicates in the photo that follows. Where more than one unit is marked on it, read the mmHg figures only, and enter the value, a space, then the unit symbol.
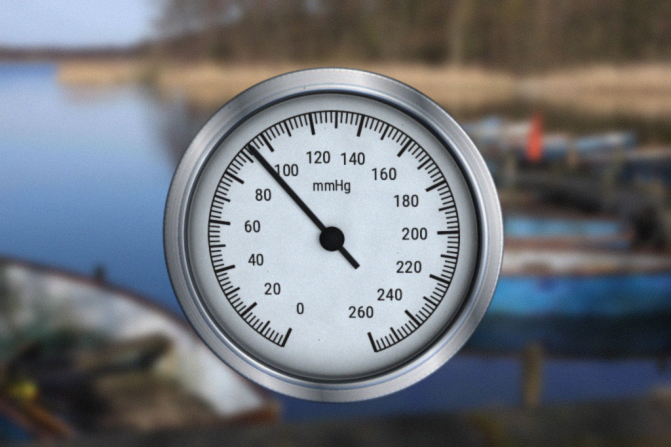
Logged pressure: 94 mmHg
